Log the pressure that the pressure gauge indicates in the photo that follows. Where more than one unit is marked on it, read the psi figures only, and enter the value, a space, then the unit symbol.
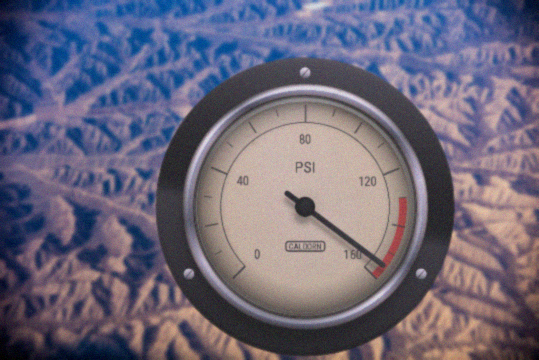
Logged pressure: 155 psi
